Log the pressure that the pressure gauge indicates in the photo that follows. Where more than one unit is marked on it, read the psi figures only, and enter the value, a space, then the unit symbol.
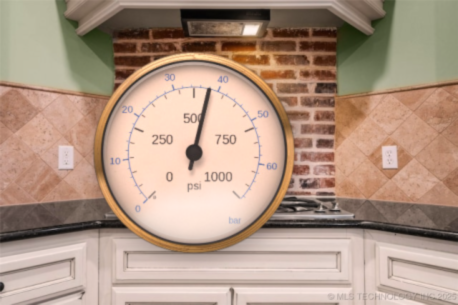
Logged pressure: 550 psi
